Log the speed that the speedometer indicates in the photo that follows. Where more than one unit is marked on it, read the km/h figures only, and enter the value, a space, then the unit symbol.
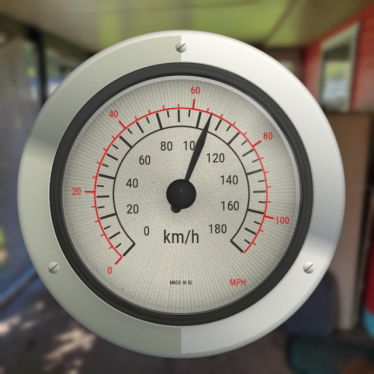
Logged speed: 105 km/h
